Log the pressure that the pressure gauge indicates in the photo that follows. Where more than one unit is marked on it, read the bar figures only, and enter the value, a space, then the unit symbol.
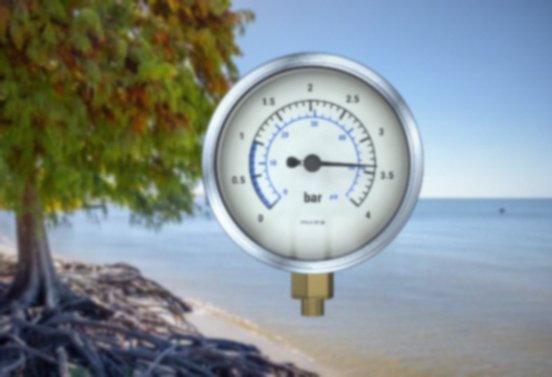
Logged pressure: 3.4 bar
